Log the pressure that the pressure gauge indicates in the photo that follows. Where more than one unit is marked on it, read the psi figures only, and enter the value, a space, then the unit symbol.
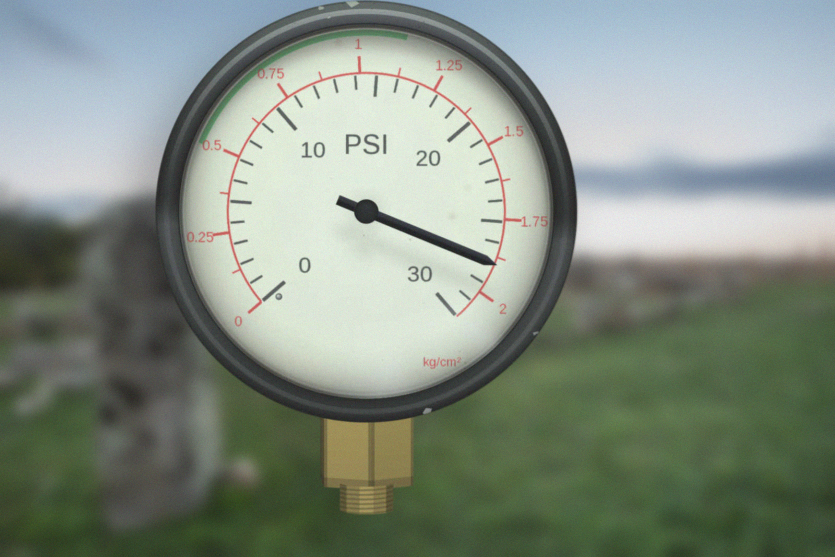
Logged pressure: 27 psi
